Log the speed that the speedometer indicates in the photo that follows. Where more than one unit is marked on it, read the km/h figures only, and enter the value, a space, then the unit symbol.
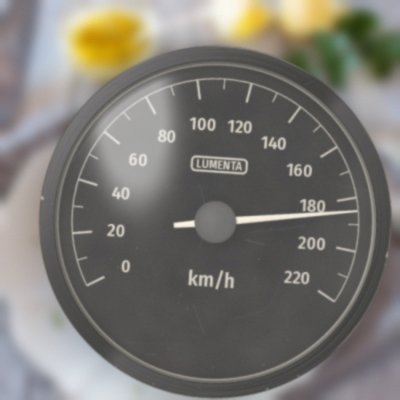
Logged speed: 185 km/h
